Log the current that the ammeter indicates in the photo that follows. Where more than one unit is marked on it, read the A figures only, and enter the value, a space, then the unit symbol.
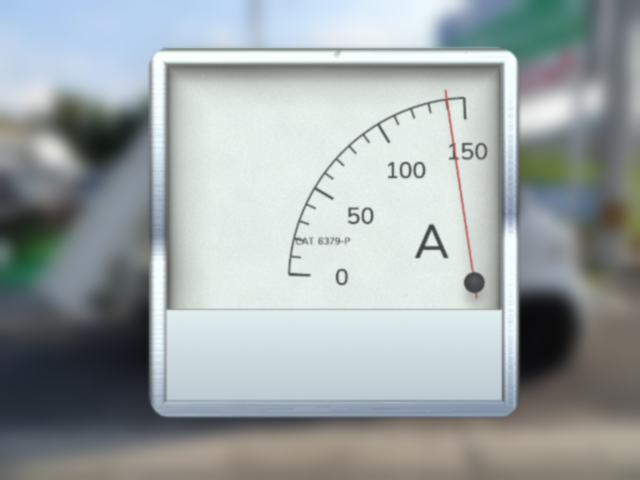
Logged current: 140 A
